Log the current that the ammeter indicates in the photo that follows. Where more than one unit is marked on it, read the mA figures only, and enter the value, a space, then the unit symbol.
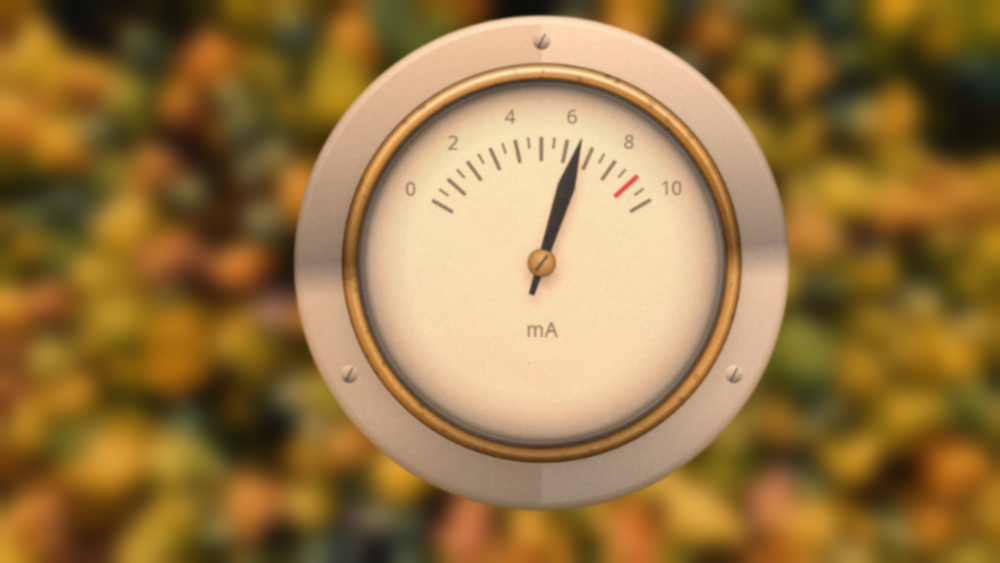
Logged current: 6.5 mA
